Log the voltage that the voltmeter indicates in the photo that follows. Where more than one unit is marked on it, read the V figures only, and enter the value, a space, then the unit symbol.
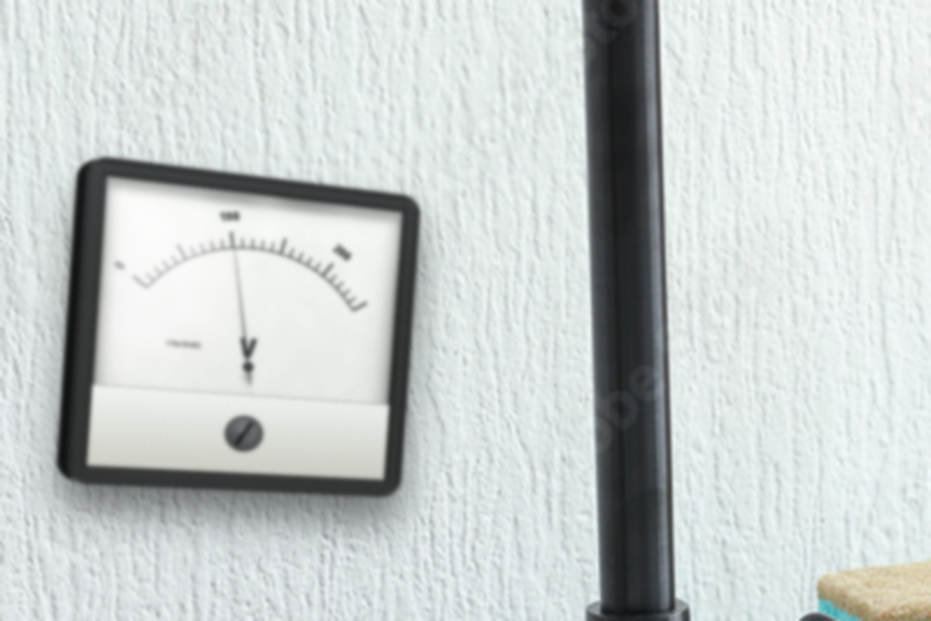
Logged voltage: 100 V
